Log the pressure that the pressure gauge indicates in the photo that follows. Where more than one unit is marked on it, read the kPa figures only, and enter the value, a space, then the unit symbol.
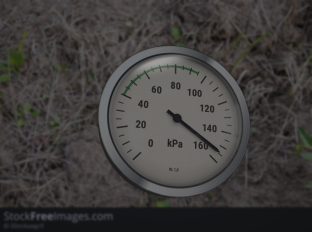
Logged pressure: 155 kPa
